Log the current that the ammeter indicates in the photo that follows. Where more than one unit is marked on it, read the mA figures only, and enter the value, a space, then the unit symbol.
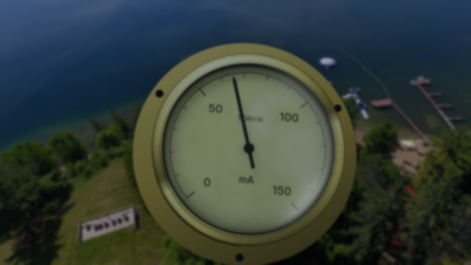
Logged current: 65 mA
